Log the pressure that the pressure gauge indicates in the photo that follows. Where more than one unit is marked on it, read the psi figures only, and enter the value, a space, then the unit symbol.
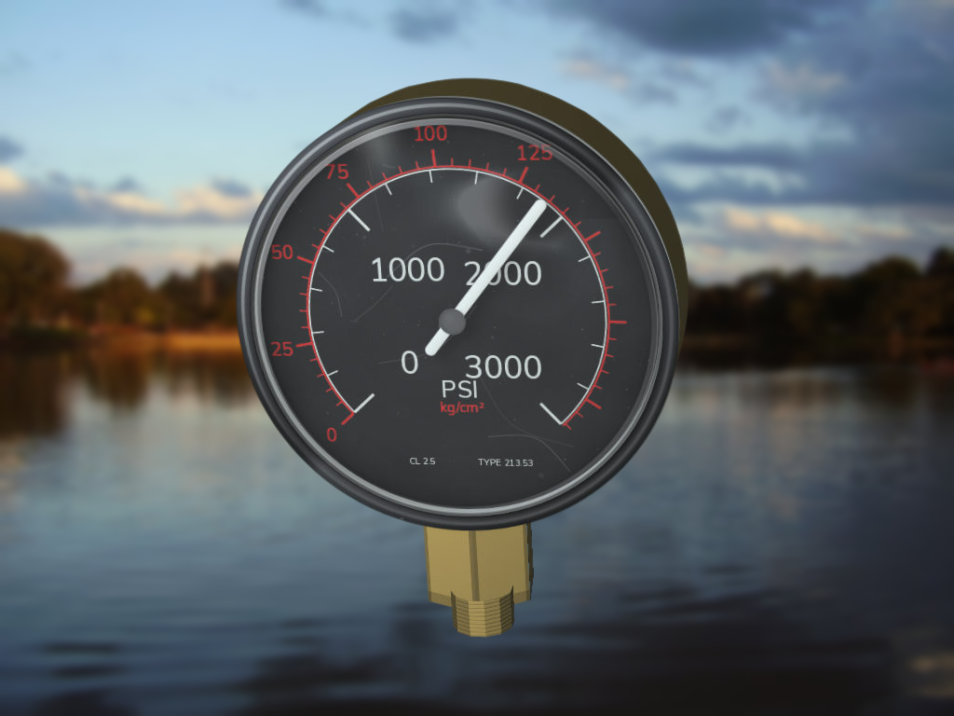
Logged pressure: 1900 psi
